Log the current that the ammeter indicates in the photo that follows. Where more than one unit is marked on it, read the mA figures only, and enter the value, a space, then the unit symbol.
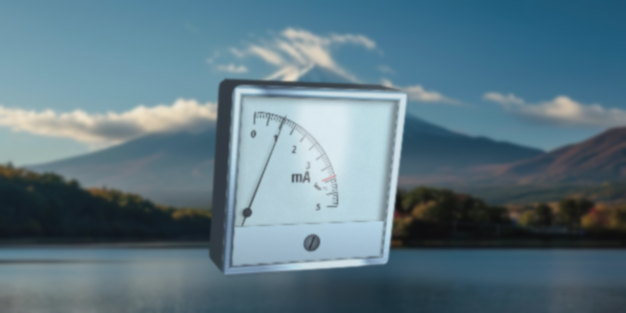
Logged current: 1 mA
